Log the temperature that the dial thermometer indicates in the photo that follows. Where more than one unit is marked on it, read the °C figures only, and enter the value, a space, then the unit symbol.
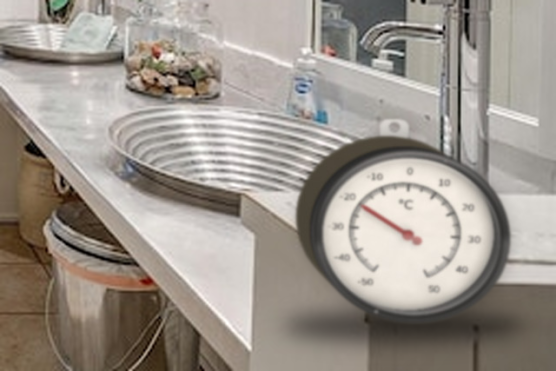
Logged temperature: -20 °C
